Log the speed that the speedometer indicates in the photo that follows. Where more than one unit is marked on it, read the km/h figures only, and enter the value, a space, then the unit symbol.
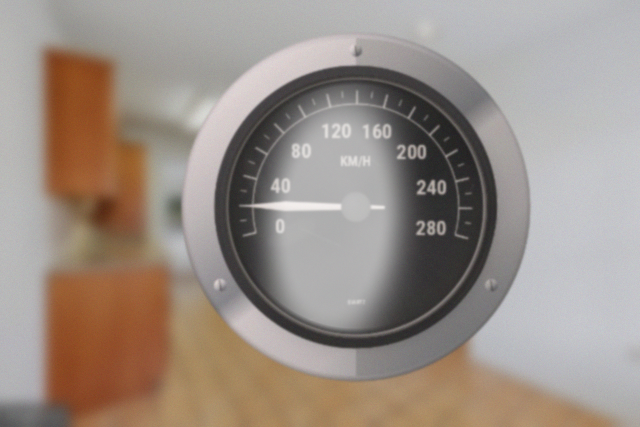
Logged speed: 20 km/h
